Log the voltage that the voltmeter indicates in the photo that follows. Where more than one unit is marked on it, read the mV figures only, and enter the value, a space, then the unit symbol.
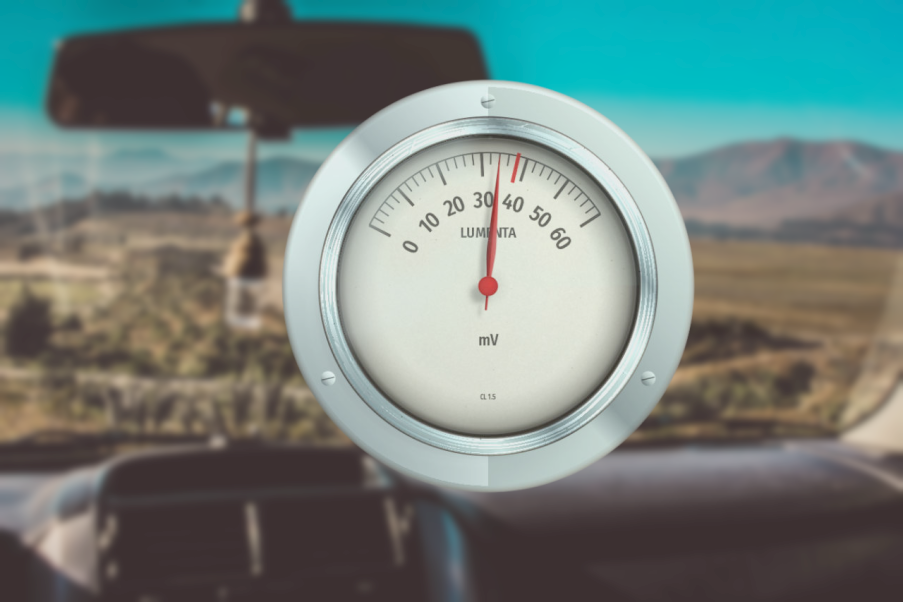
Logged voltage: 34 mV
